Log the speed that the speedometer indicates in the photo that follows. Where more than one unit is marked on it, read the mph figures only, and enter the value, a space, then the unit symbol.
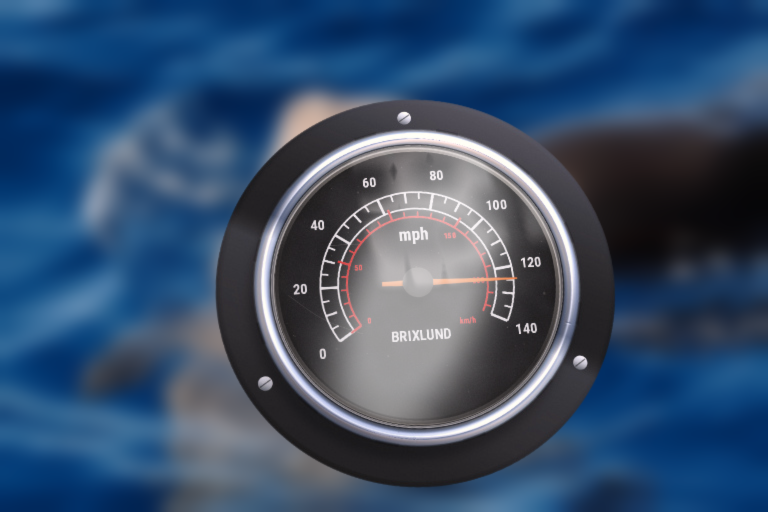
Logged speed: 125 mph
